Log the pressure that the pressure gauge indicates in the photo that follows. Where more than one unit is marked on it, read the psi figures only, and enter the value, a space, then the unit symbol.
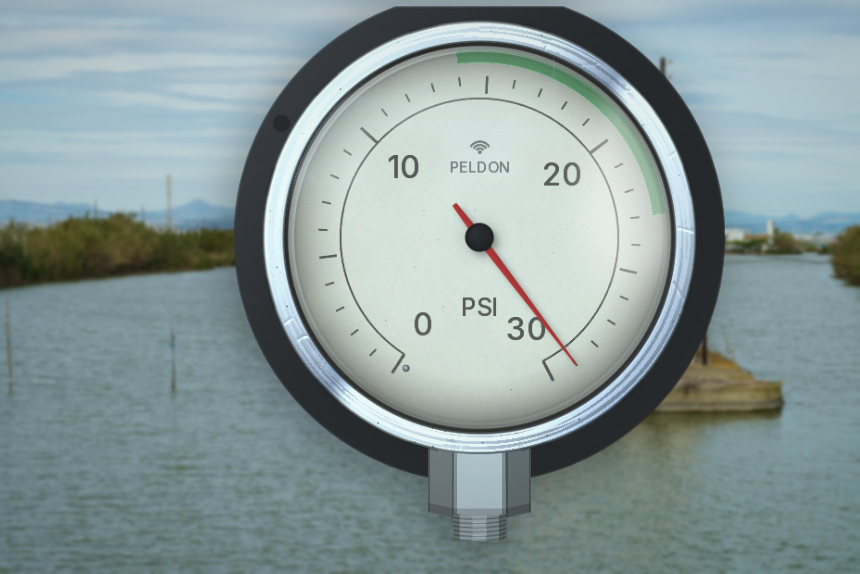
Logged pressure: 29 psi
